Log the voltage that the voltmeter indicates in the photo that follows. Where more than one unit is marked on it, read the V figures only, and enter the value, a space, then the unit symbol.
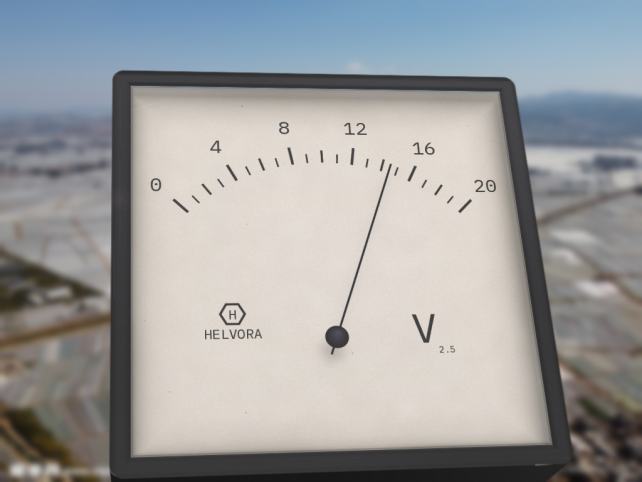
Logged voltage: 14.5 V
